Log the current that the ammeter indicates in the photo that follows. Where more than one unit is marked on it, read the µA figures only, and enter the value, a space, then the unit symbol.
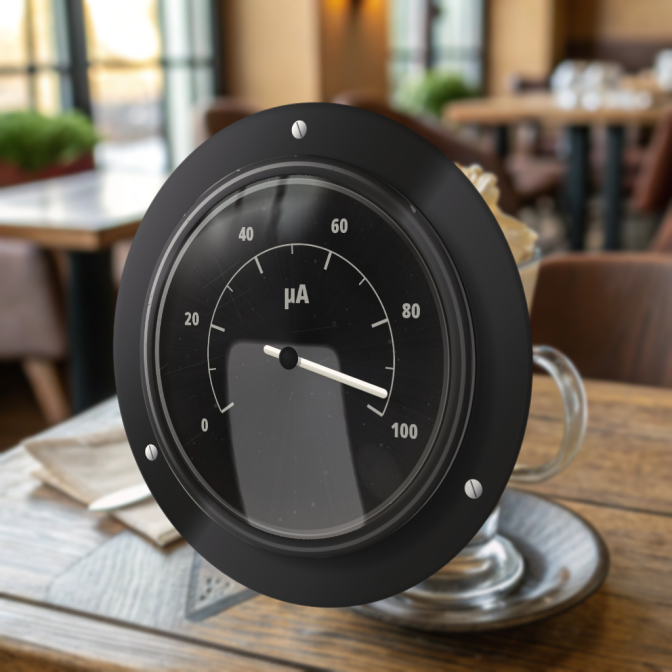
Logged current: 95 µA
